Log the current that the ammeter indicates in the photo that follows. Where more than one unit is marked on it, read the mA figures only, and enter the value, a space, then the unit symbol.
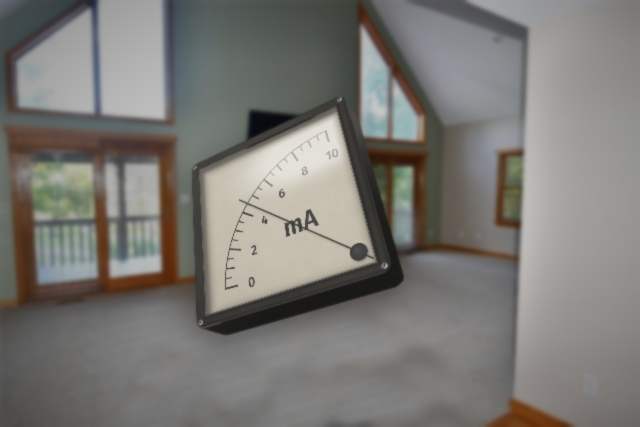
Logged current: 4.5 mA
